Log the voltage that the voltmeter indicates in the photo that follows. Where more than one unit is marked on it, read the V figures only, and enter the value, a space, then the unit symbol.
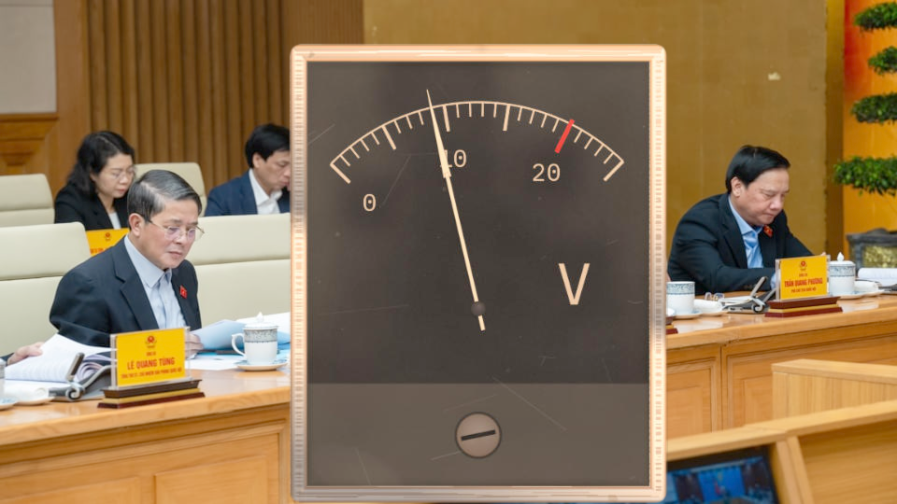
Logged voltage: 9 V
